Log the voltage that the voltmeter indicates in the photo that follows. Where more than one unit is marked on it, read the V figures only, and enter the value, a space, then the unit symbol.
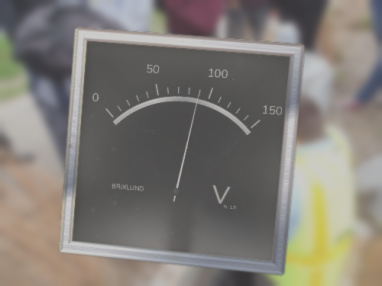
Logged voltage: 90 V
